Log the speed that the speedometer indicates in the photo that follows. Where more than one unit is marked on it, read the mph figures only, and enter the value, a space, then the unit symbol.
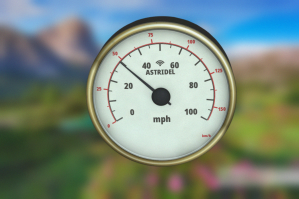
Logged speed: 30 mph
